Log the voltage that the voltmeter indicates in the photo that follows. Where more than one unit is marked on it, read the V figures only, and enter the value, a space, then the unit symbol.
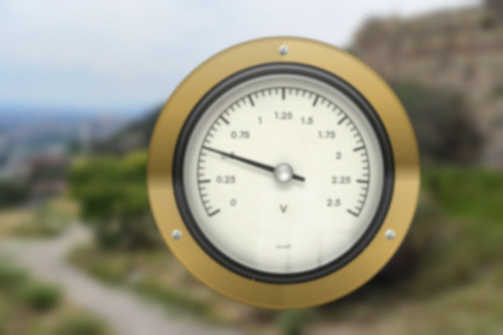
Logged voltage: 0.5 V
